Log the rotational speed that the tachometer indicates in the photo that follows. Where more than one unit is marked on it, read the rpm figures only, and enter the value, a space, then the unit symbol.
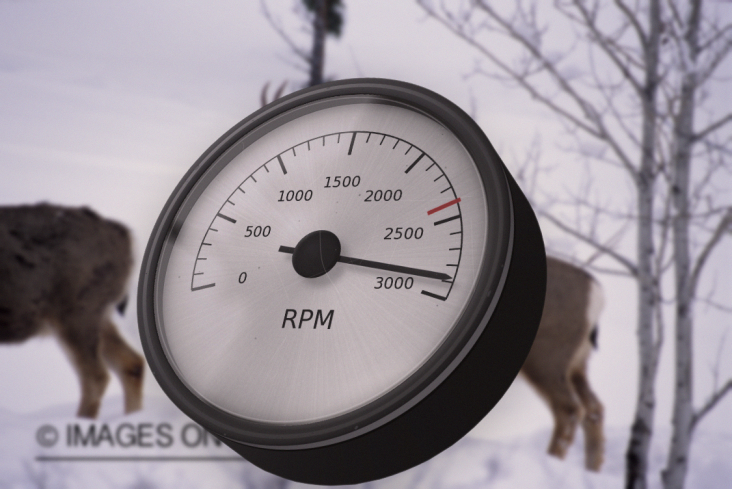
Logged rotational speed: 2900 rpm
